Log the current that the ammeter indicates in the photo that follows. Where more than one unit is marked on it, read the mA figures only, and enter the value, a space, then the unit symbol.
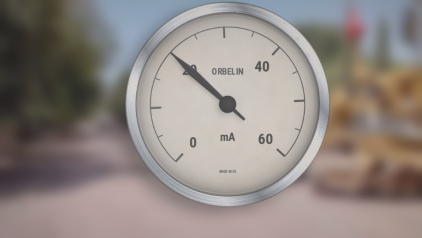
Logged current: 20 mA
